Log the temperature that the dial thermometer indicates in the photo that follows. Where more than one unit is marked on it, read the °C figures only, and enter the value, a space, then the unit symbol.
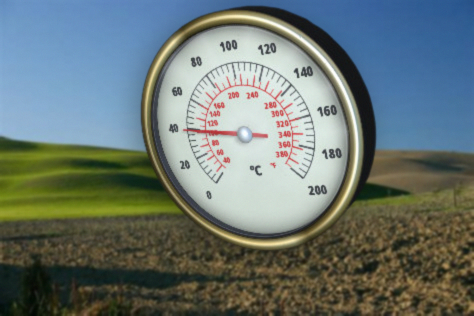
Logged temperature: 40 °C
